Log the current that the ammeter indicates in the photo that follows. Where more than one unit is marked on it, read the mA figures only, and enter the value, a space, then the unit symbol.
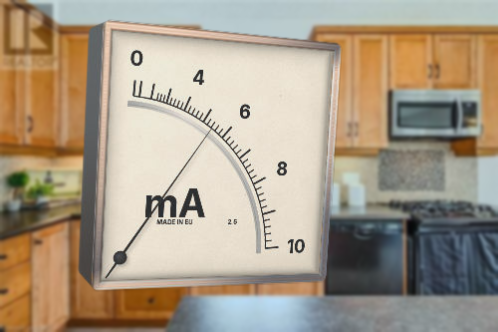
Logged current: 5.4 mA
